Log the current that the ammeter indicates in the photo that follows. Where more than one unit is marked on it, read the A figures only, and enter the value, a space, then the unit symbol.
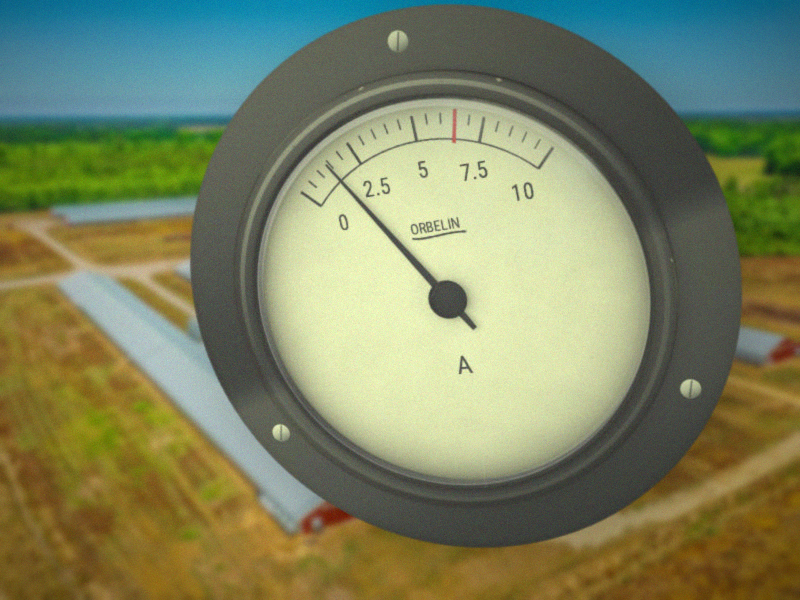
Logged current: 1.5 A
